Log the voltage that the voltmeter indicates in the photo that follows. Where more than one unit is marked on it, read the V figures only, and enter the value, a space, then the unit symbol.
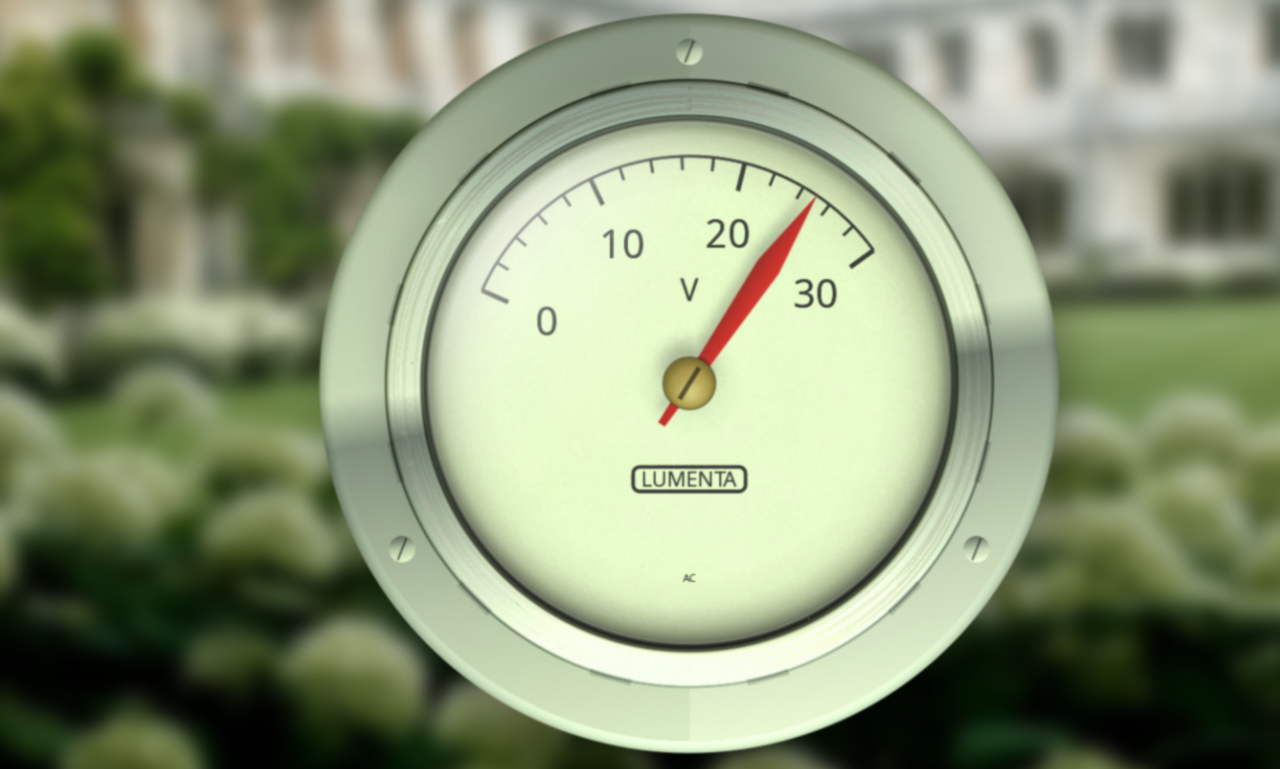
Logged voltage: 25 V
